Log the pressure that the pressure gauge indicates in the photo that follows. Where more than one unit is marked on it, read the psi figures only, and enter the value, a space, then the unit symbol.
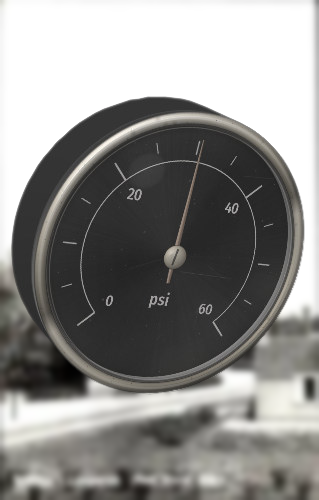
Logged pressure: 30 psi
